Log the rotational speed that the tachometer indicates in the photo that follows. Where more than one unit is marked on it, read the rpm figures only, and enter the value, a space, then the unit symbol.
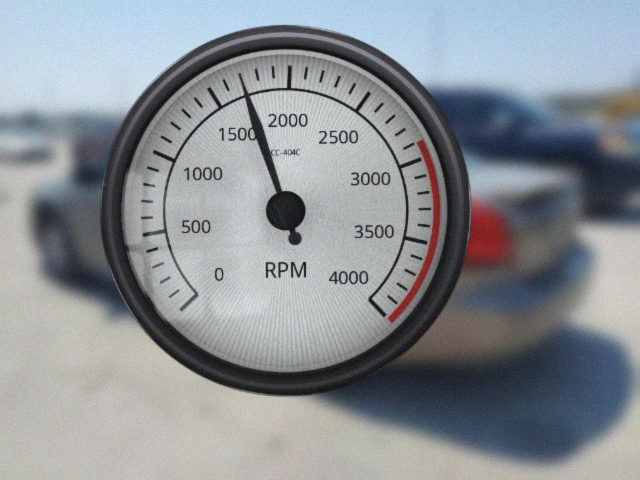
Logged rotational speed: 1700 rpm
